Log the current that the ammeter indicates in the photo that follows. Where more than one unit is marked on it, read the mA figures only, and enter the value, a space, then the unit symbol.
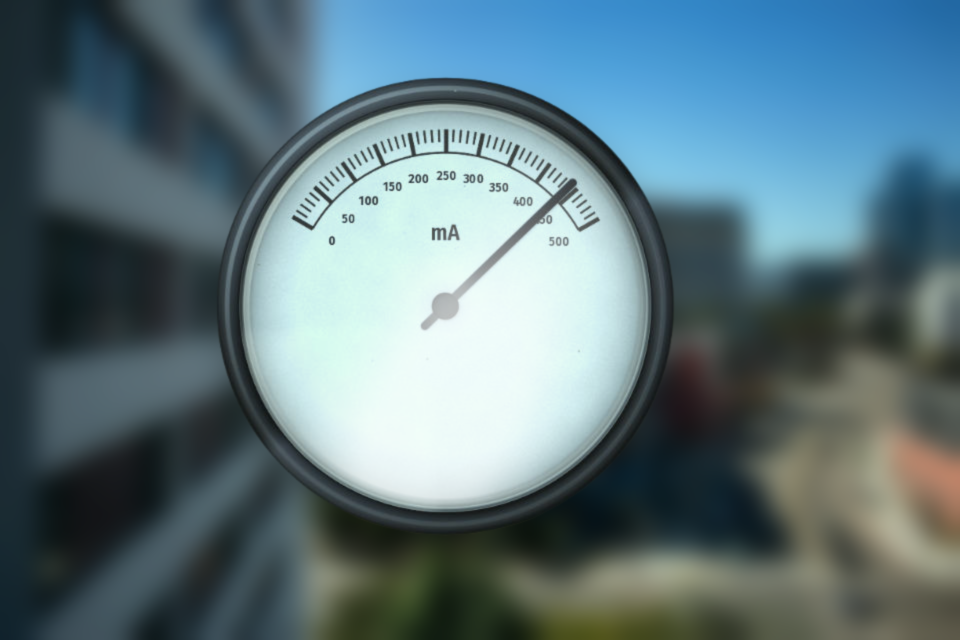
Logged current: 440 mA
